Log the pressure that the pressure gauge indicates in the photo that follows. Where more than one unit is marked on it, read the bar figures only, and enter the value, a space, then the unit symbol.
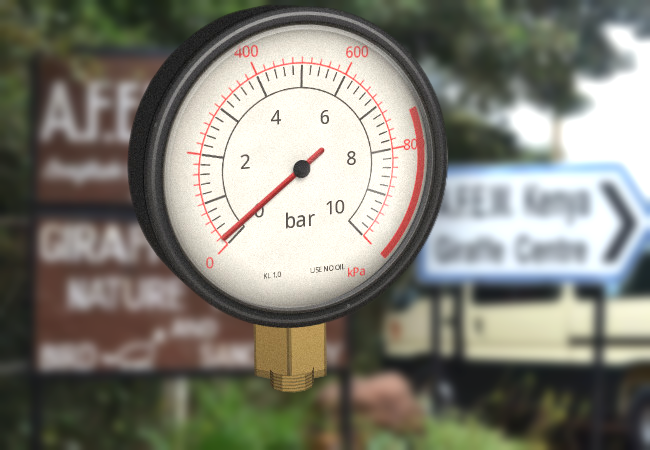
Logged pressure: 0.2 bar
